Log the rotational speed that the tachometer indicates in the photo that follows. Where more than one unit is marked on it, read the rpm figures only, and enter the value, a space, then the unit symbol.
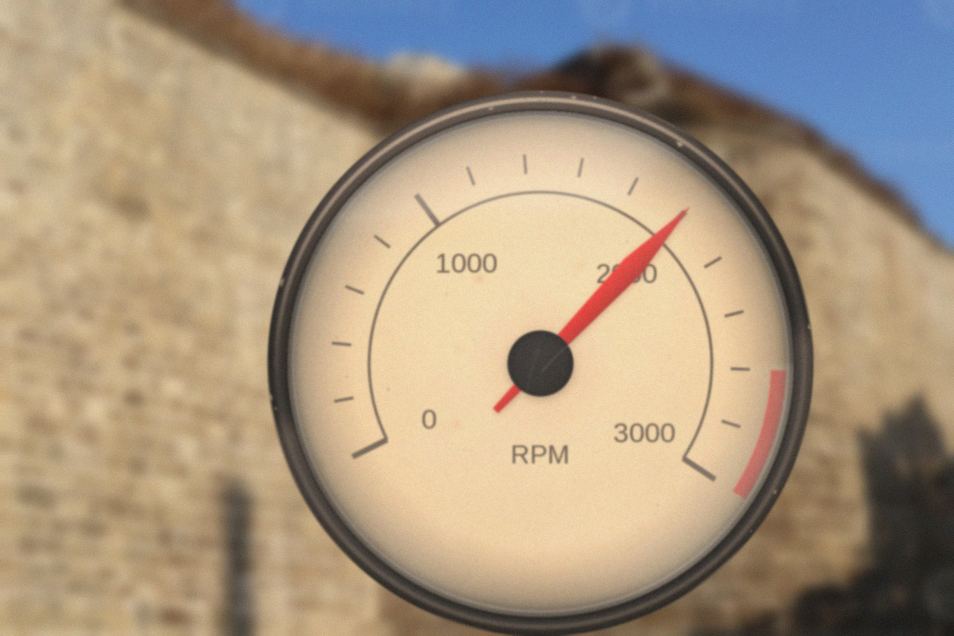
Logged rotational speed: 2000 rpm
